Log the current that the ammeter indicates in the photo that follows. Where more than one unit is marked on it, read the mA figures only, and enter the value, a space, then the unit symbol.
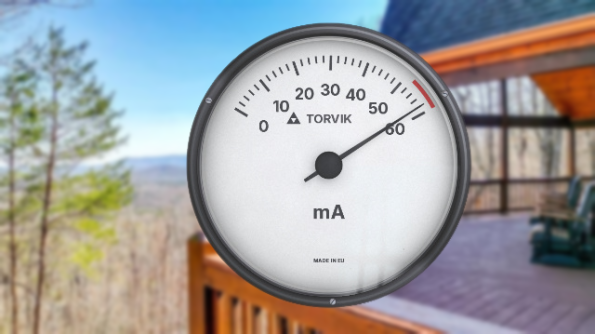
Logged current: 58 mA
